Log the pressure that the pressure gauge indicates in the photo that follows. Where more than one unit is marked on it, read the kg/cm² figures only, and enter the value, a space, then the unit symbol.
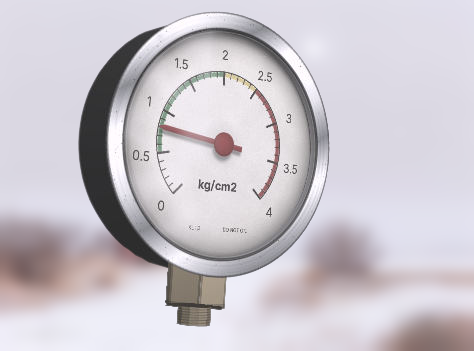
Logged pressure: 0.8 kg/cm²
